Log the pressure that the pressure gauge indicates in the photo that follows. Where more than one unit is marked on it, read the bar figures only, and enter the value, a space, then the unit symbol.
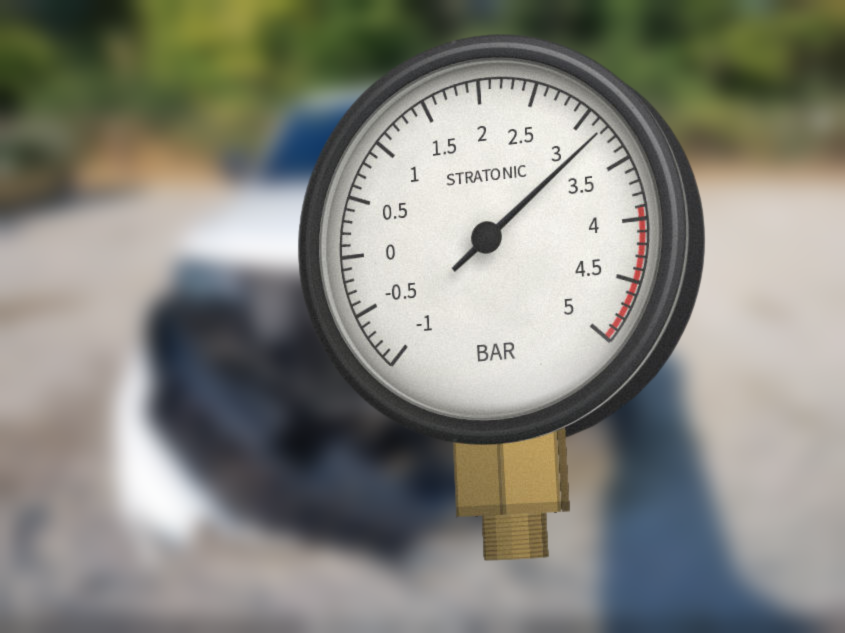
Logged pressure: 3.2 bar
